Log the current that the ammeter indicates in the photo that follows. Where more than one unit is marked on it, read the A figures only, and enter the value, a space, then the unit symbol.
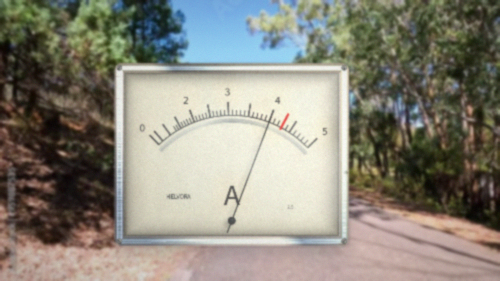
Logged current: 4 A
